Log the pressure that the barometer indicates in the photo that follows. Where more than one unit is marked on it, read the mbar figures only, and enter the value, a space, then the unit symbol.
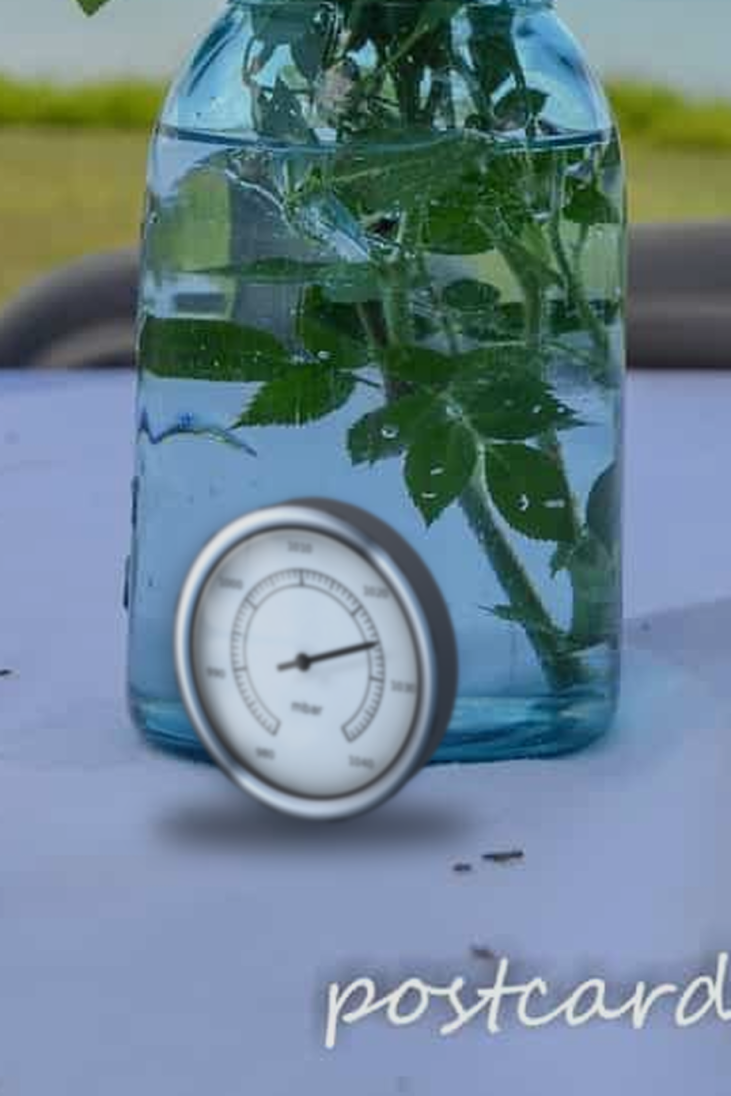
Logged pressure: 1025 mbar
